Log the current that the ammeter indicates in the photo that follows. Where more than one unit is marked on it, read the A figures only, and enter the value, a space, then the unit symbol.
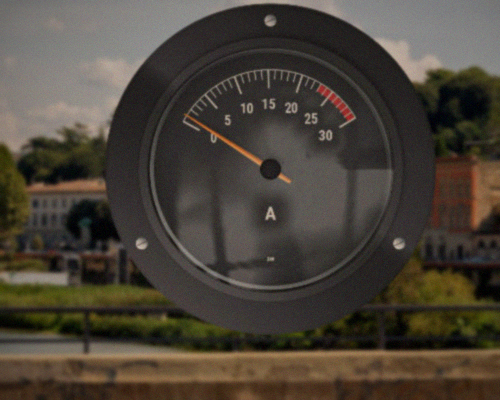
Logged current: 1 A
